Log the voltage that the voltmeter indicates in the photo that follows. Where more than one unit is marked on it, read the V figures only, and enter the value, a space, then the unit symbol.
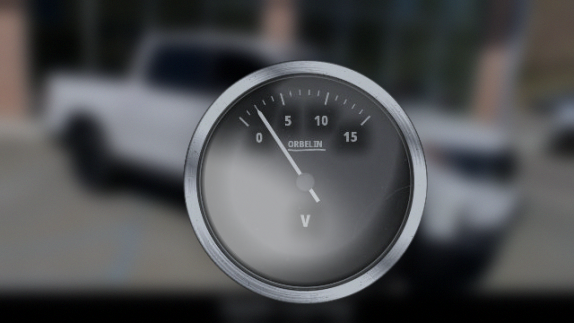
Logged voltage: 2 V
